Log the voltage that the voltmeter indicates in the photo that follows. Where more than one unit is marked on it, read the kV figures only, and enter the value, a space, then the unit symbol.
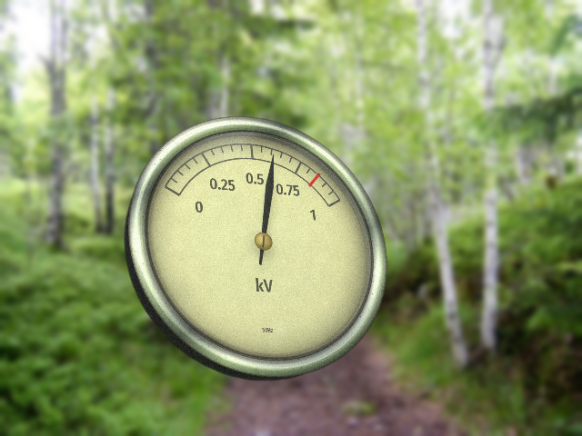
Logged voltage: 0.6 kV
